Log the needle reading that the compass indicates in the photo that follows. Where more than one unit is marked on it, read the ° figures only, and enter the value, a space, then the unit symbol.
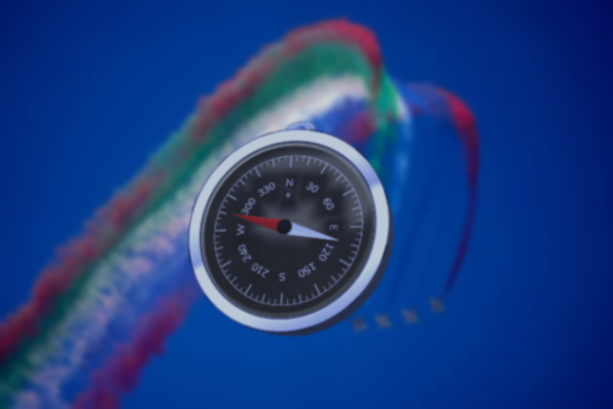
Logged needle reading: 285 °
